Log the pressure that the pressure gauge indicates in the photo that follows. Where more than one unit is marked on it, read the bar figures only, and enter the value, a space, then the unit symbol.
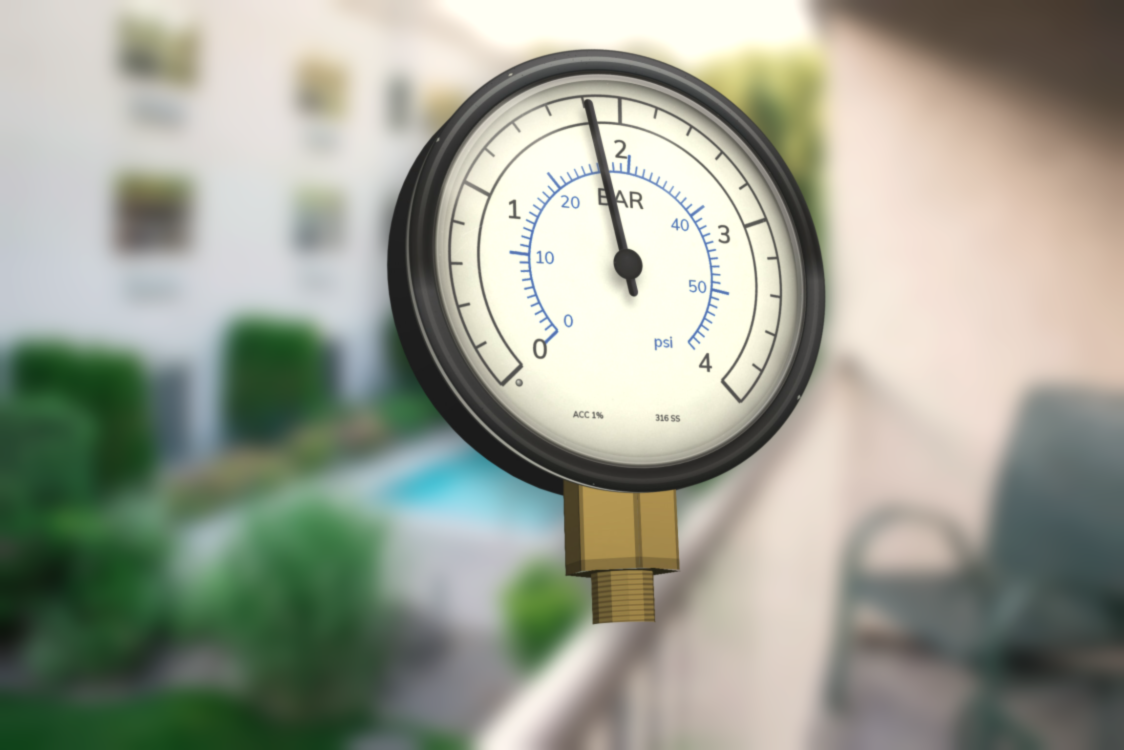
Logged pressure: 1.8 bar
